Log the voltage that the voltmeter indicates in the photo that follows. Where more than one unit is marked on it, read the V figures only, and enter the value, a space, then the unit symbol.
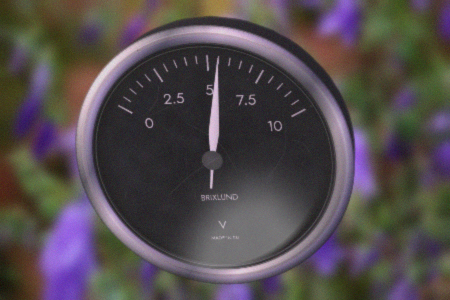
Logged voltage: 5.5 V
